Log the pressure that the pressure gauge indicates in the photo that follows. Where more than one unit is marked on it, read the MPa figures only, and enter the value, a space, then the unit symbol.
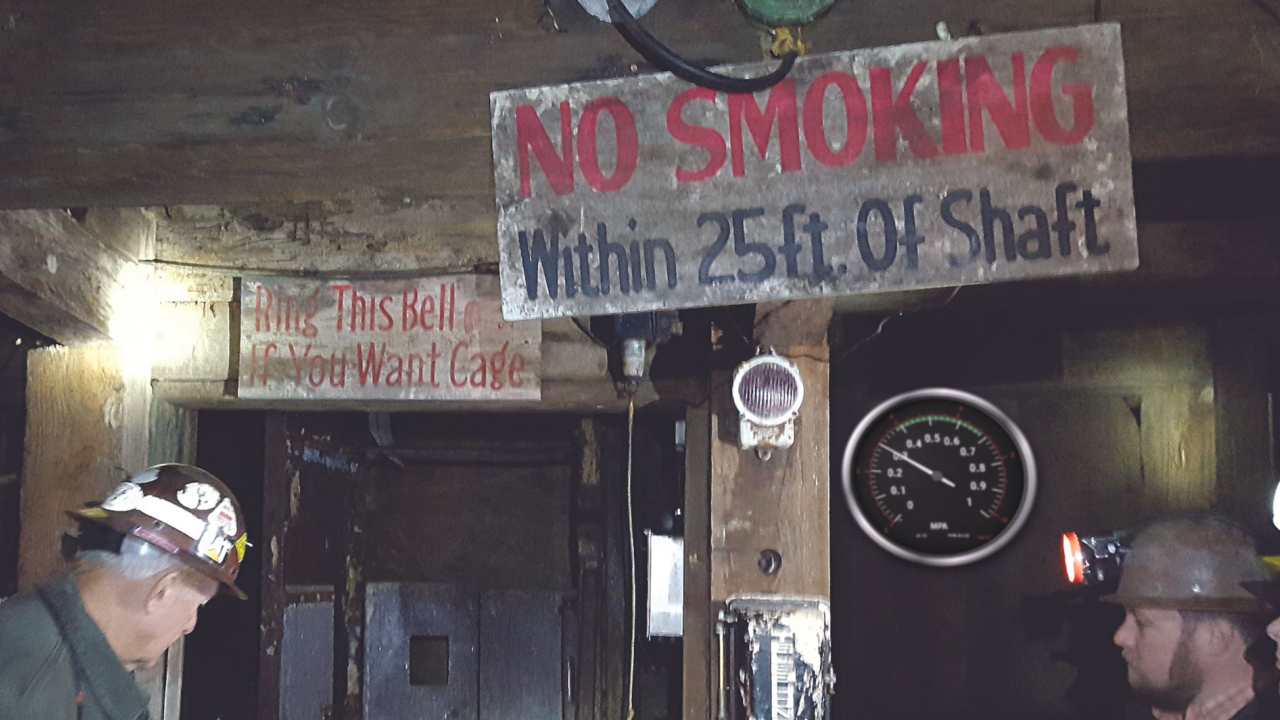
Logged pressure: 0.3 MPa
